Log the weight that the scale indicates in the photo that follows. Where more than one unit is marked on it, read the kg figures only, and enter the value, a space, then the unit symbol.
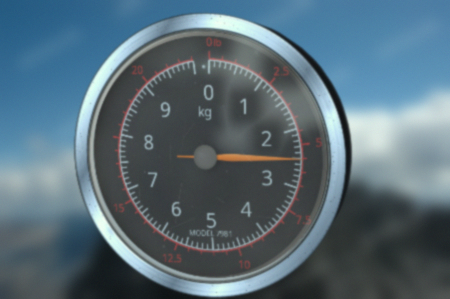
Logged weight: 2.5 kg
